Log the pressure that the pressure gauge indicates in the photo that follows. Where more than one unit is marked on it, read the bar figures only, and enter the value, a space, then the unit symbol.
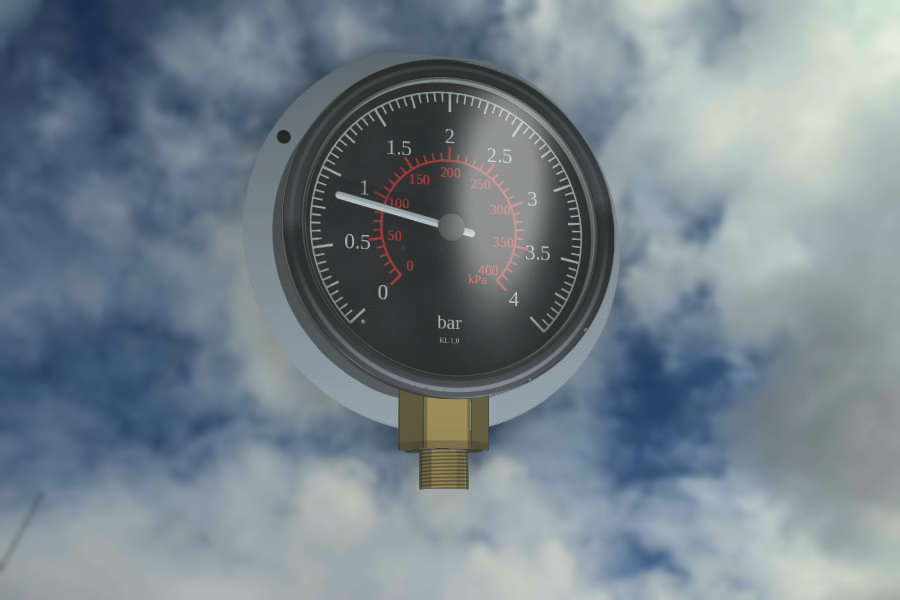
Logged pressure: 0.85 bar
